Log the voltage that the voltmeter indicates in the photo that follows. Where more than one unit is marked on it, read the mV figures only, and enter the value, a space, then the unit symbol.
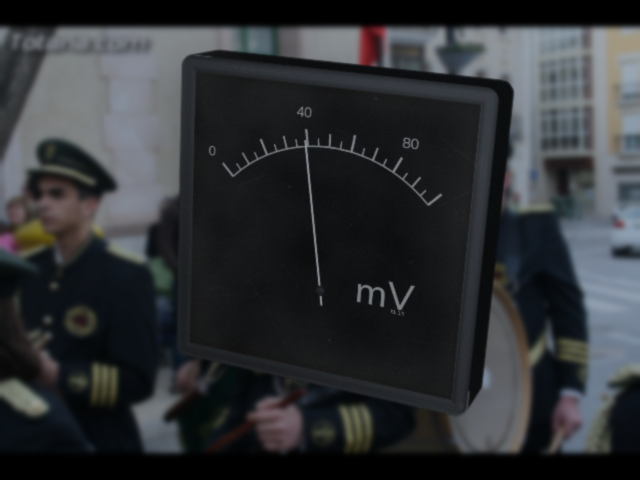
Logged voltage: 40 mV
